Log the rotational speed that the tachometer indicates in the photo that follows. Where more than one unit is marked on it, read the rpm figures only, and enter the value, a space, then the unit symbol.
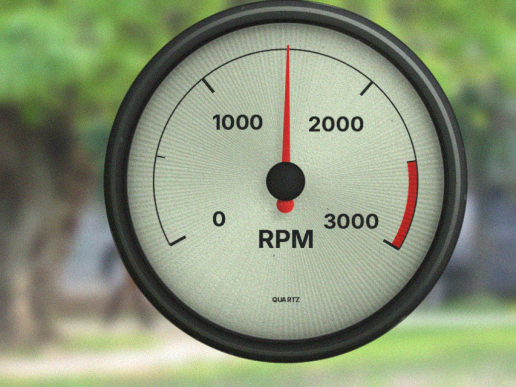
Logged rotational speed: 1500 rpm
